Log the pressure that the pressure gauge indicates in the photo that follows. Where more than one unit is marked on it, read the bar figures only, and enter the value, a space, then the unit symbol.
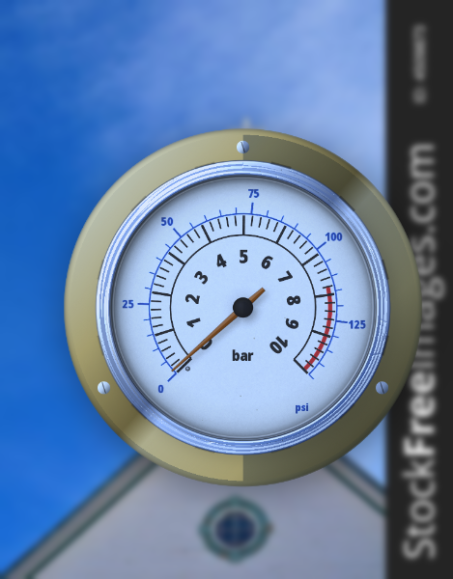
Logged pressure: 0.1 bar
